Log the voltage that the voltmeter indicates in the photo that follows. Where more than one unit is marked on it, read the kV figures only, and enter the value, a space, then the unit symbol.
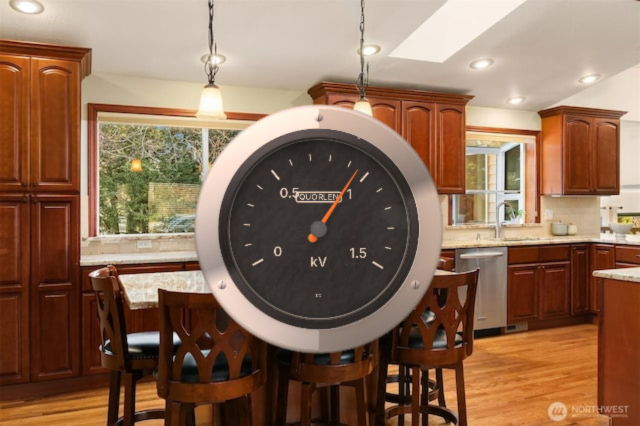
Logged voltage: 0.95 kV
